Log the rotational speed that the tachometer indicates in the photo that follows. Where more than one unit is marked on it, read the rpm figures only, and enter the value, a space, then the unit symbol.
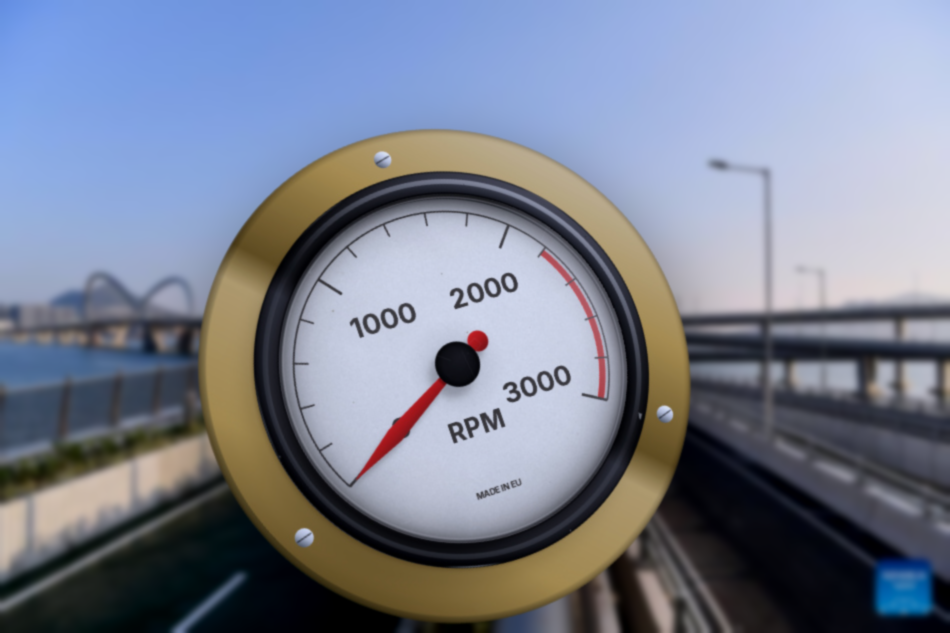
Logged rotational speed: 0 rpm
